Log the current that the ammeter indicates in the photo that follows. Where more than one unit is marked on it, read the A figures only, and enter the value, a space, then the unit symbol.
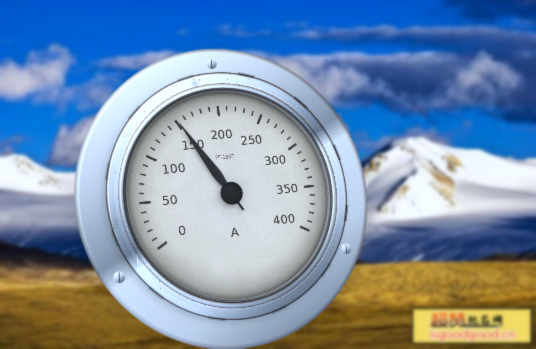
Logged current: 150 A
